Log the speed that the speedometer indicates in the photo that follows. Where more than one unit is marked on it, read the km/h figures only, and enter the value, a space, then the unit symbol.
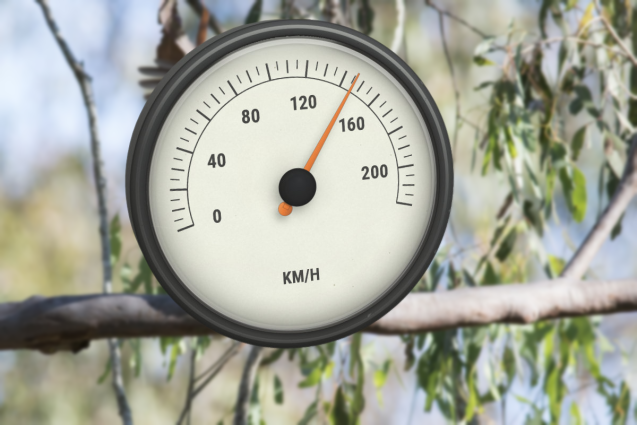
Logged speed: 145 km/h
